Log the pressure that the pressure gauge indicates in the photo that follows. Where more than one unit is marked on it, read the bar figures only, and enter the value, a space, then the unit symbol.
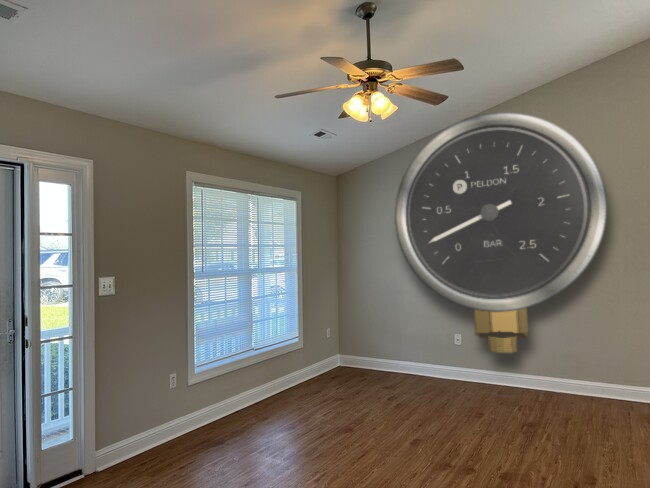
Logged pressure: 0.2 bar
